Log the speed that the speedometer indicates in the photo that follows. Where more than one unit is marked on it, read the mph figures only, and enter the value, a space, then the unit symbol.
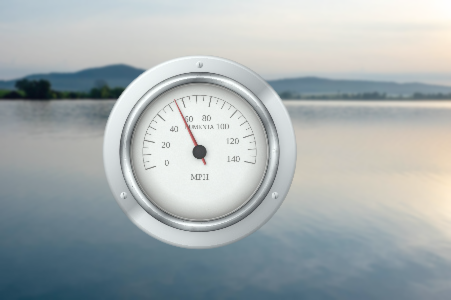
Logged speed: 55 mph
